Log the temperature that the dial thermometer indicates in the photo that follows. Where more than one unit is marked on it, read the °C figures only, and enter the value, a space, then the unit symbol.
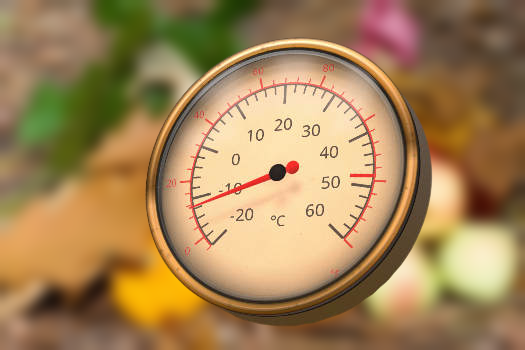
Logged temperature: -12 °C
